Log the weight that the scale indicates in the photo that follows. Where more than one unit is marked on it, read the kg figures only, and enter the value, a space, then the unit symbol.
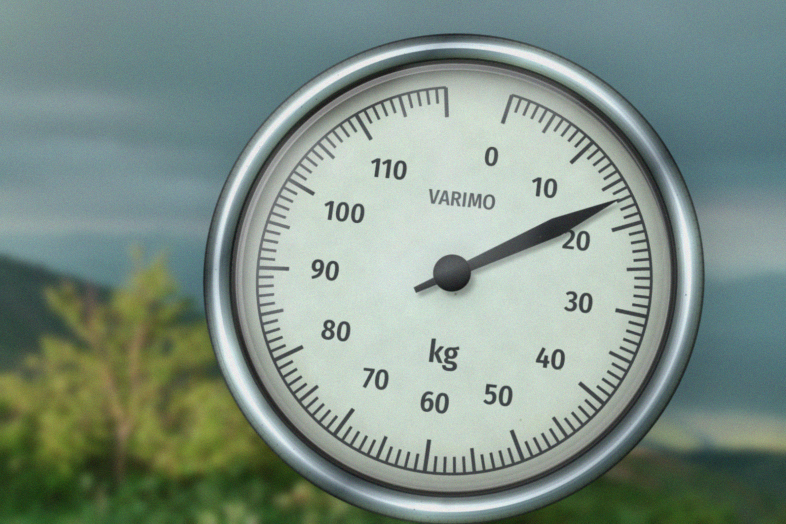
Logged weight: 17 kg
